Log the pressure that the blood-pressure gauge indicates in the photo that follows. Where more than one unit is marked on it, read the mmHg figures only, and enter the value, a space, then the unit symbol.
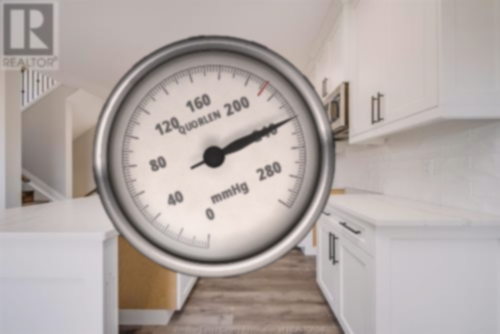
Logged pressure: 240 mmHg
